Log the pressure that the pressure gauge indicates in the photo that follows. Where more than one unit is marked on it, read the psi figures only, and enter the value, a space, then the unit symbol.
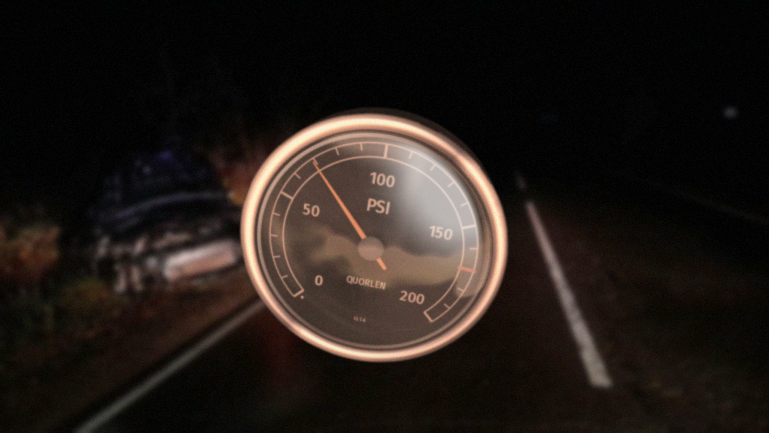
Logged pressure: 70 psi
